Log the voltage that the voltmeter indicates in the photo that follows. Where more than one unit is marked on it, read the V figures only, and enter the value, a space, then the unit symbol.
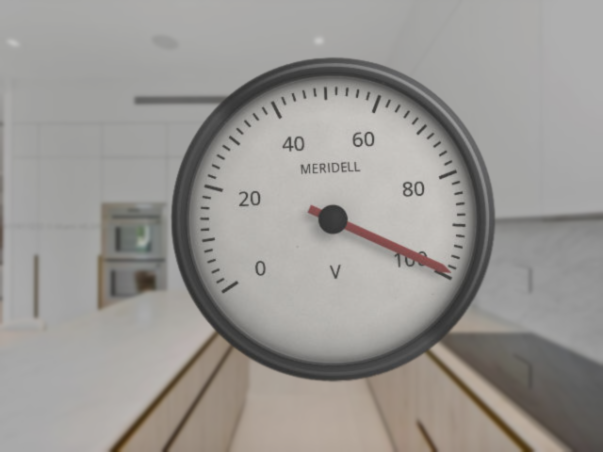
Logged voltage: 99 V
